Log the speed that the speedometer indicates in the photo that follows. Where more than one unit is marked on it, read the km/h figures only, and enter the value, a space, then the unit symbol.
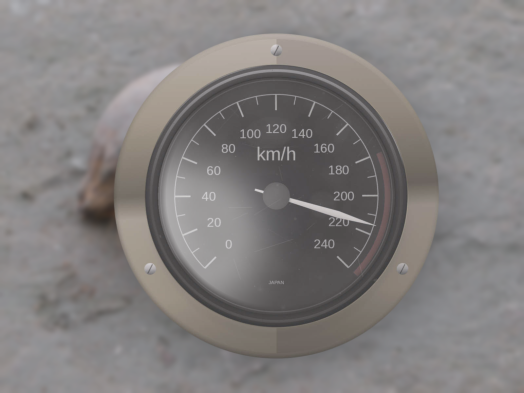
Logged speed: 215 km/h
